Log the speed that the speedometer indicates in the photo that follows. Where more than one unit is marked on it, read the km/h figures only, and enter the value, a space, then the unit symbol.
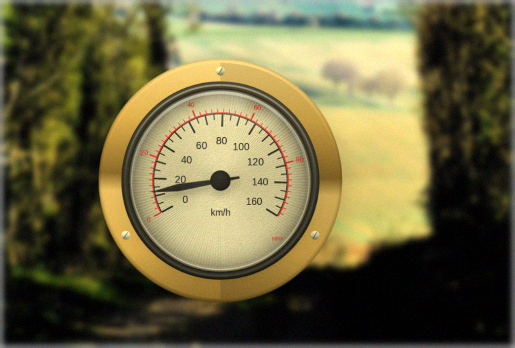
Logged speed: 12.5 km/h
